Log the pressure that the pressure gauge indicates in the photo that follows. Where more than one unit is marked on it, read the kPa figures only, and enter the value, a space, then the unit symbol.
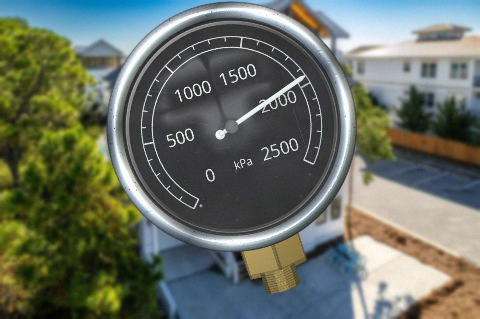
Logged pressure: 1950 kPa
